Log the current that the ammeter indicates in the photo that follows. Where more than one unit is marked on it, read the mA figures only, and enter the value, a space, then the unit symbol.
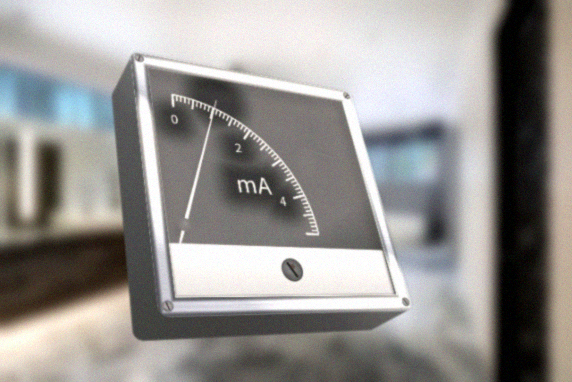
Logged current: 1 mA
